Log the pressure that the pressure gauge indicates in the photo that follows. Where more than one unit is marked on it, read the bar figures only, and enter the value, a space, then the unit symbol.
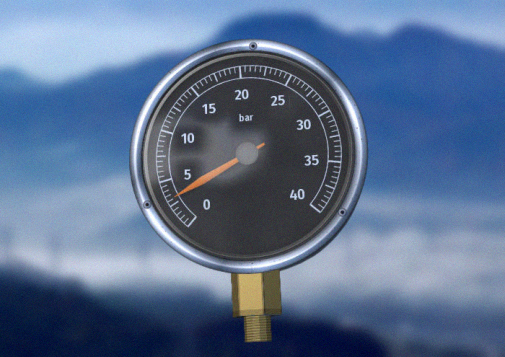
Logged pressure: 3 bar
